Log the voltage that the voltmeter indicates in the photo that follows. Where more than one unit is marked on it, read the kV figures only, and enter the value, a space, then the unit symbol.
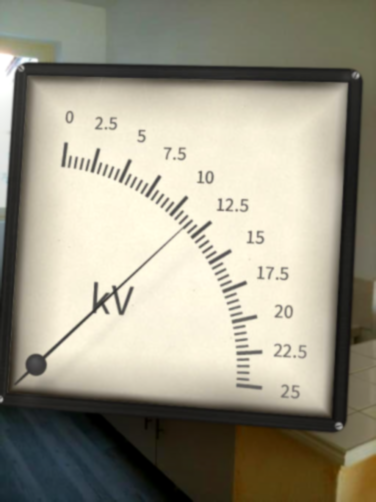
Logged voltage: 11.5 kV
